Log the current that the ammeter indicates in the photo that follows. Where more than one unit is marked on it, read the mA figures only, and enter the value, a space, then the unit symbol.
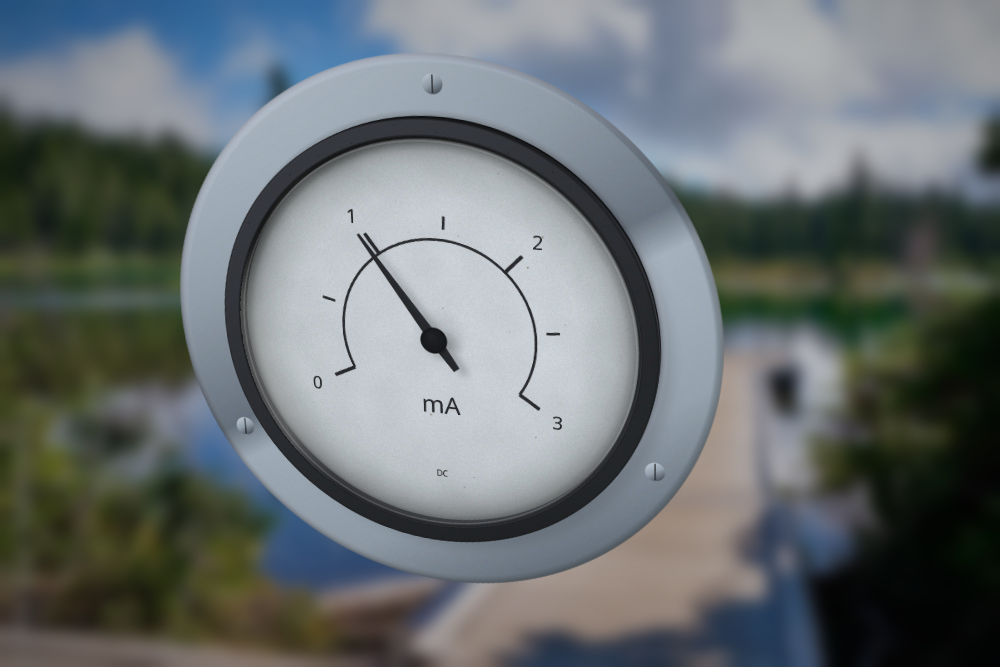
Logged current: 1 mA
